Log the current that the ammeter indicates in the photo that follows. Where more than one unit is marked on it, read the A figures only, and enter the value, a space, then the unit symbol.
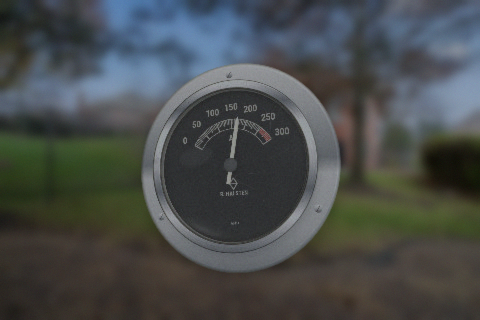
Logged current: 175 A
